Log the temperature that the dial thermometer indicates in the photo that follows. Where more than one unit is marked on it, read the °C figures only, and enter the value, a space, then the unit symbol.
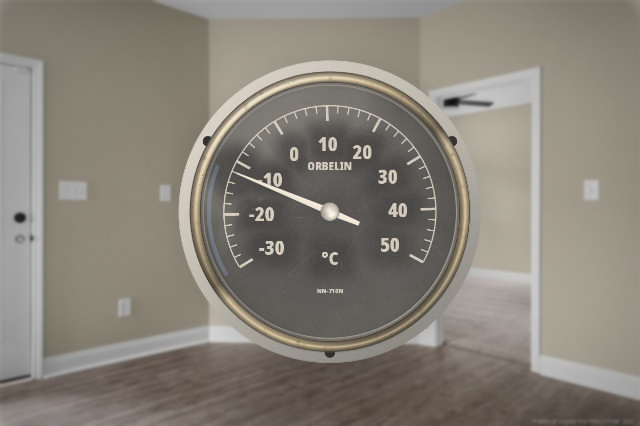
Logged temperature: -12 °C
